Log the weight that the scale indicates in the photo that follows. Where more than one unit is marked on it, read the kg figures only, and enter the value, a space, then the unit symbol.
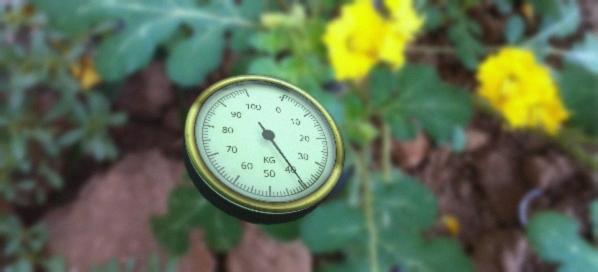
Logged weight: 40 kg
